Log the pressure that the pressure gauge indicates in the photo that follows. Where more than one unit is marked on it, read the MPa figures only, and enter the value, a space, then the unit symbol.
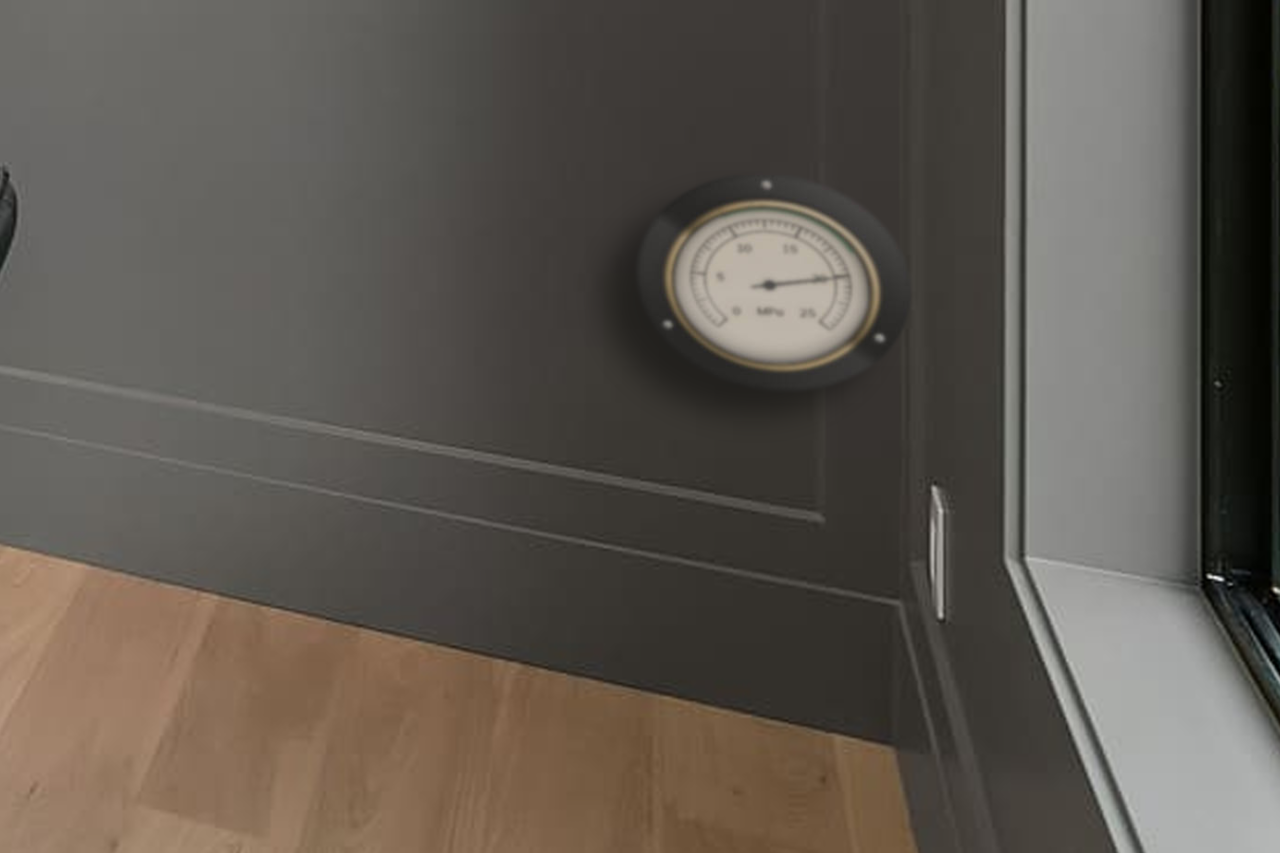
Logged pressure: 20 MPa
